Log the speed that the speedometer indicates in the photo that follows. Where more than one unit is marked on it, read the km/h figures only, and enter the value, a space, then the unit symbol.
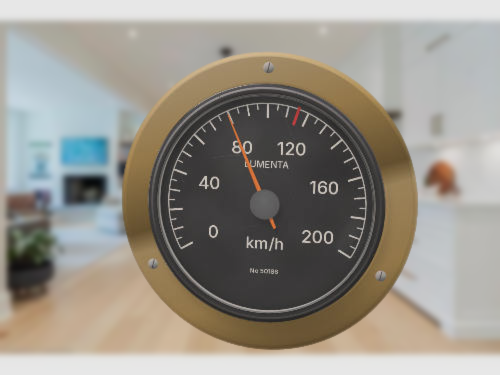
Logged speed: 80 km/h
